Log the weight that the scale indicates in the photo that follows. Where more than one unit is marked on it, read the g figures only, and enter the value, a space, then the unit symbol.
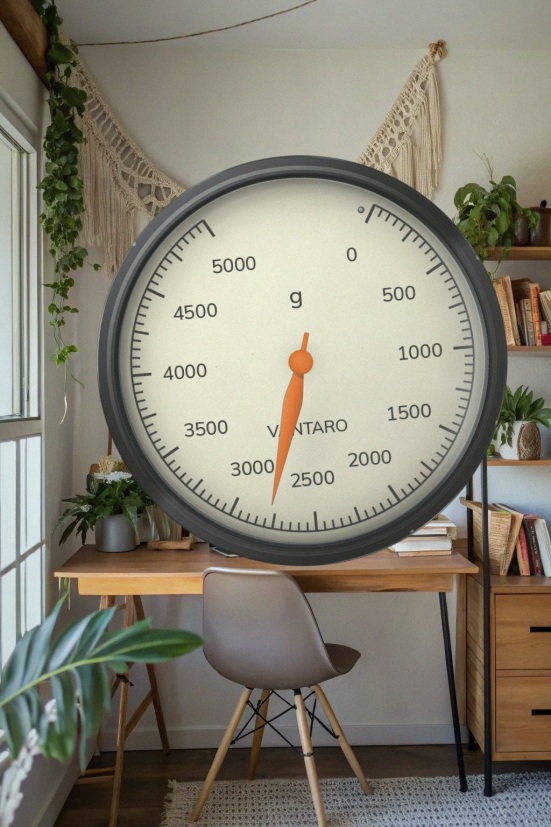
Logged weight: 2775 g
